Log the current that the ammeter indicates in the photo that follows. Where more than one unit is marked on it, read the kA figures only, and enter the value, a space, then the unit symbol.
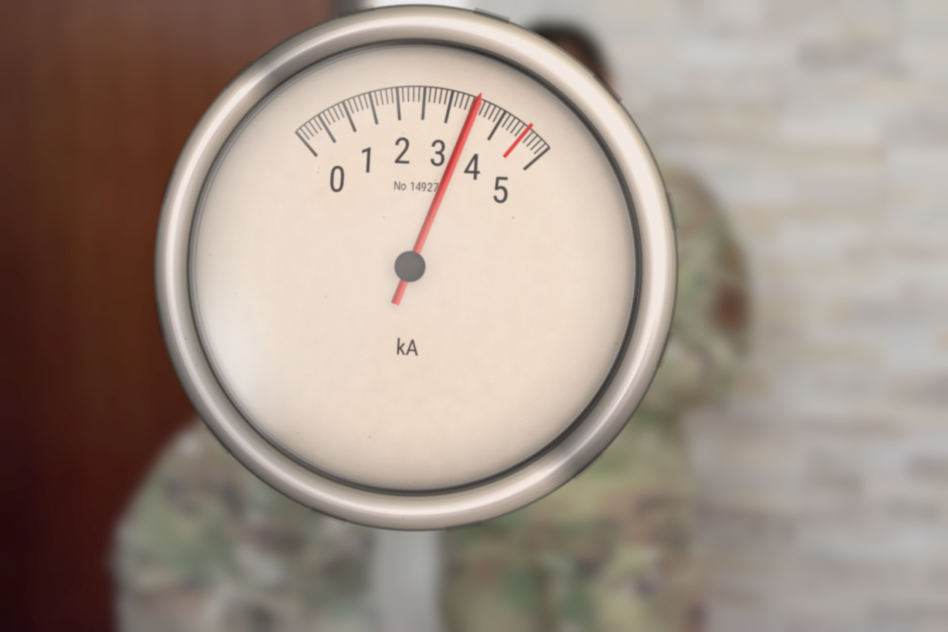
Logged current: 3.5 kA
